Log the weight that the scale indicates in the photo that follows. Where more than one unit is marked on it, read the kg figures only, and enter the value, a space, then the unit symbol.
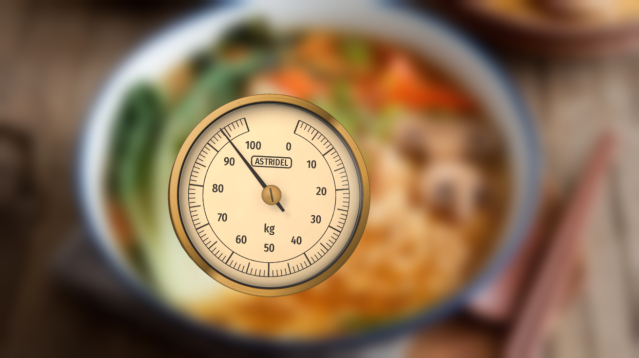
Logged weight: 94 kg
